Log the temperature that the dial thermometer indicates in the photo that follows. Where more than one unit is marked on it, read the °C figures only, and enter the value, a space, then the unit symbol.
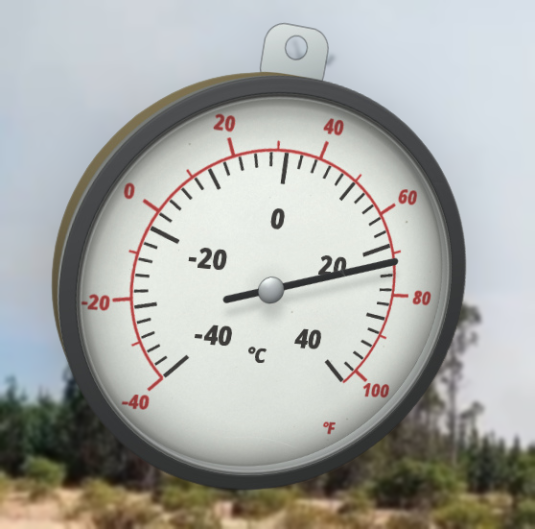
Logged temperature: 22 °C
